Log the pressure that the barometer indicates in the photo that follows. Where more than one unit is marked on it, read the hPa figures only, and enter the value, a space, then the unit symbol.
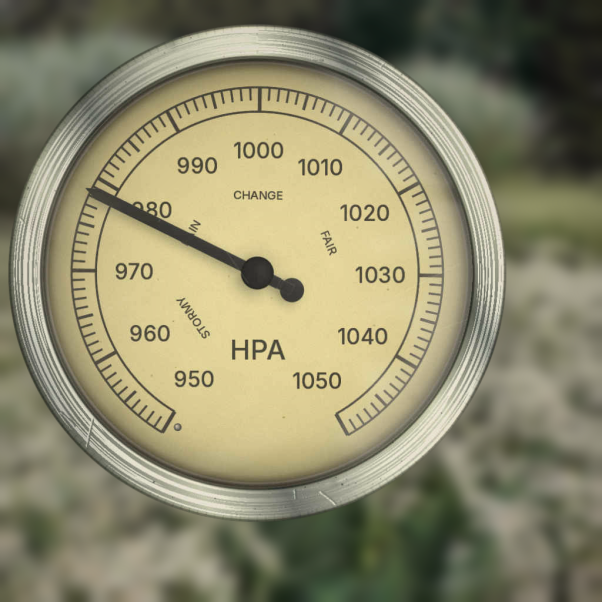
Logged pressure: 978.5 hPa
